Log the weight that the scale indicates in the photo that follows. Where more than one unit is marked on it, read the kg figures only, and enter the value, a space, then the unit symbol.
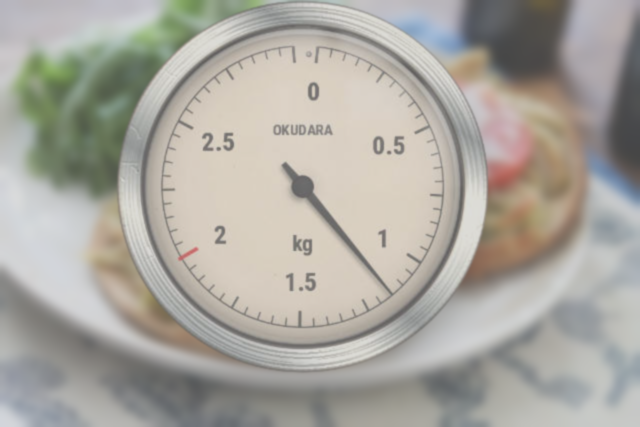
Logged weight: 1.15 kg
